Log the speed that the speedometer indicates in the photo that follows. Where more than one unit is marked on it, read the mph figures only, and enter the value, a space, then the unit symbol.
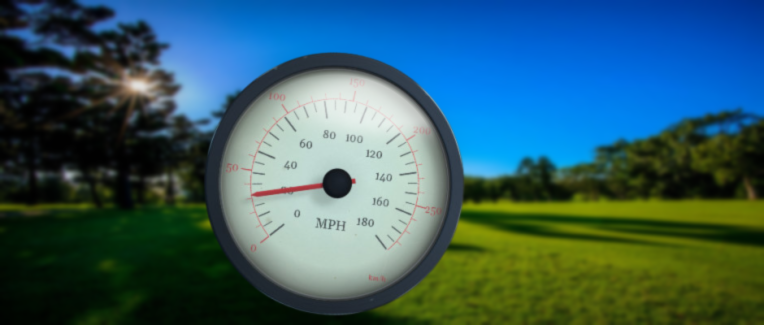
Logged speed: 20 mph
